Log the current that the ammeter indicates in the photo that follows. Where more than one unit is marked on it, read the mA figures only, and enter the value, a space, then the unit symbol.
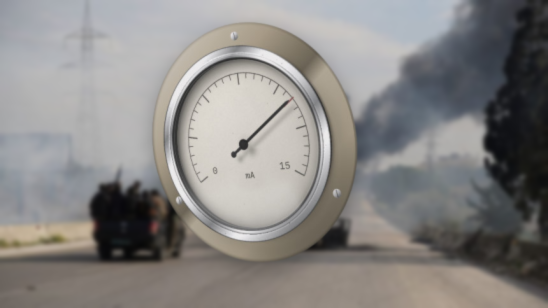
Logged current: 11 mA
